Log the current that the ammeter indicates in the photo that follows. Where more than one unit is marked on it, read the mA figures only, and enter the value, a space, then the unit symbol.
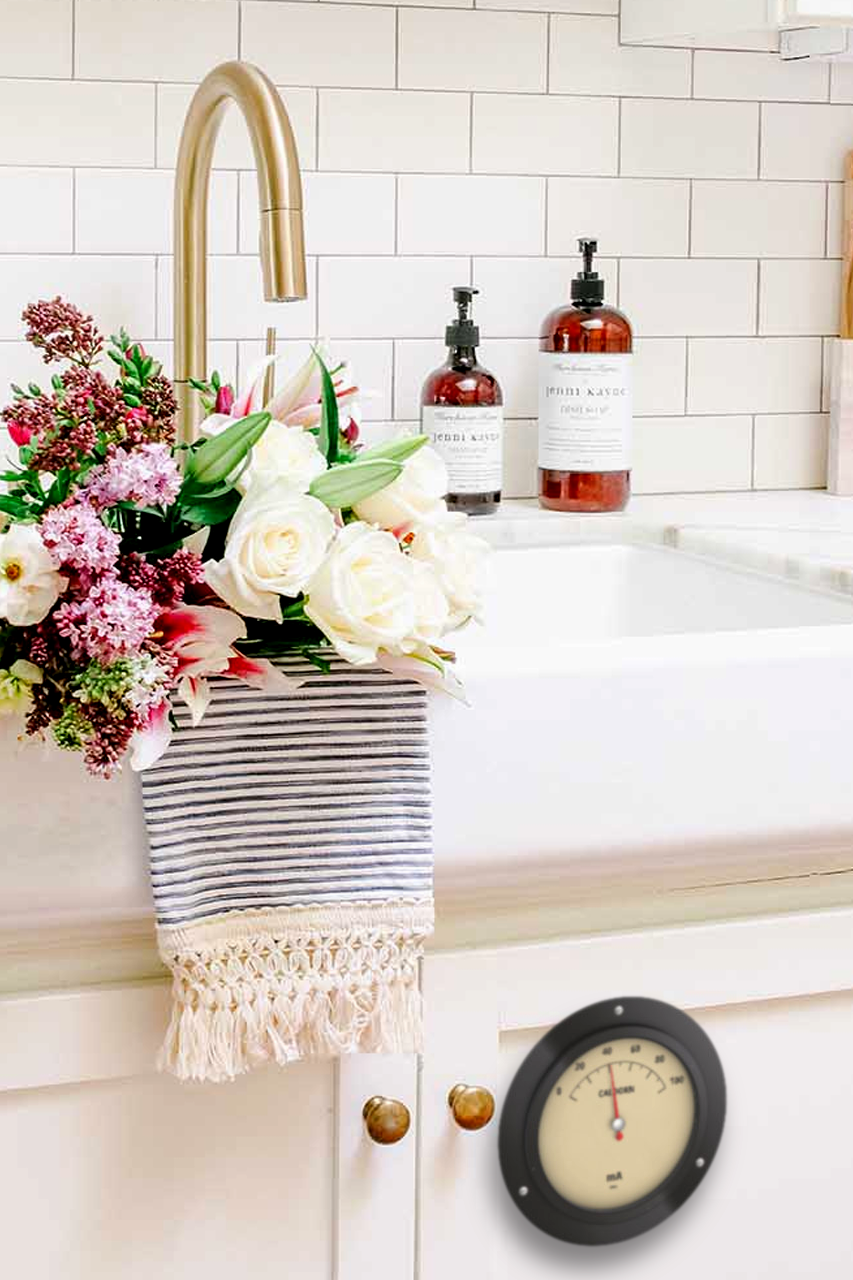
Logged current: 40 mA
